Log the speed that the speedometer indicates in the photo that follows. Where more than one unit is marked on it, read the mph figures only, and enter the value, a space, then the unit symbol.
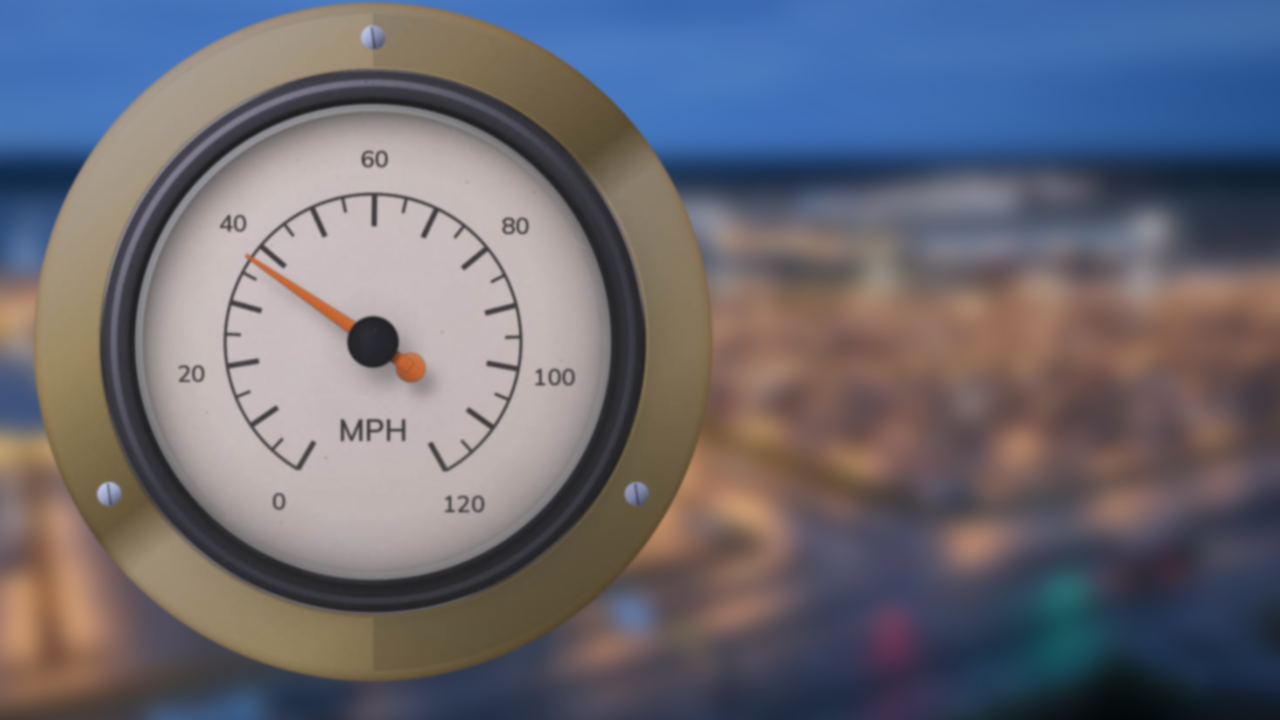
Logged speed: 37.5 mph
